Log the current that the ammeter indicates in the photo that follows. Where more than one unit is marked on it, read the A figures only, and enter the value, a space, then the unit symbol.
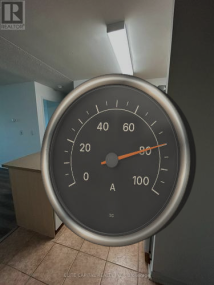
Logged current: 80 A
